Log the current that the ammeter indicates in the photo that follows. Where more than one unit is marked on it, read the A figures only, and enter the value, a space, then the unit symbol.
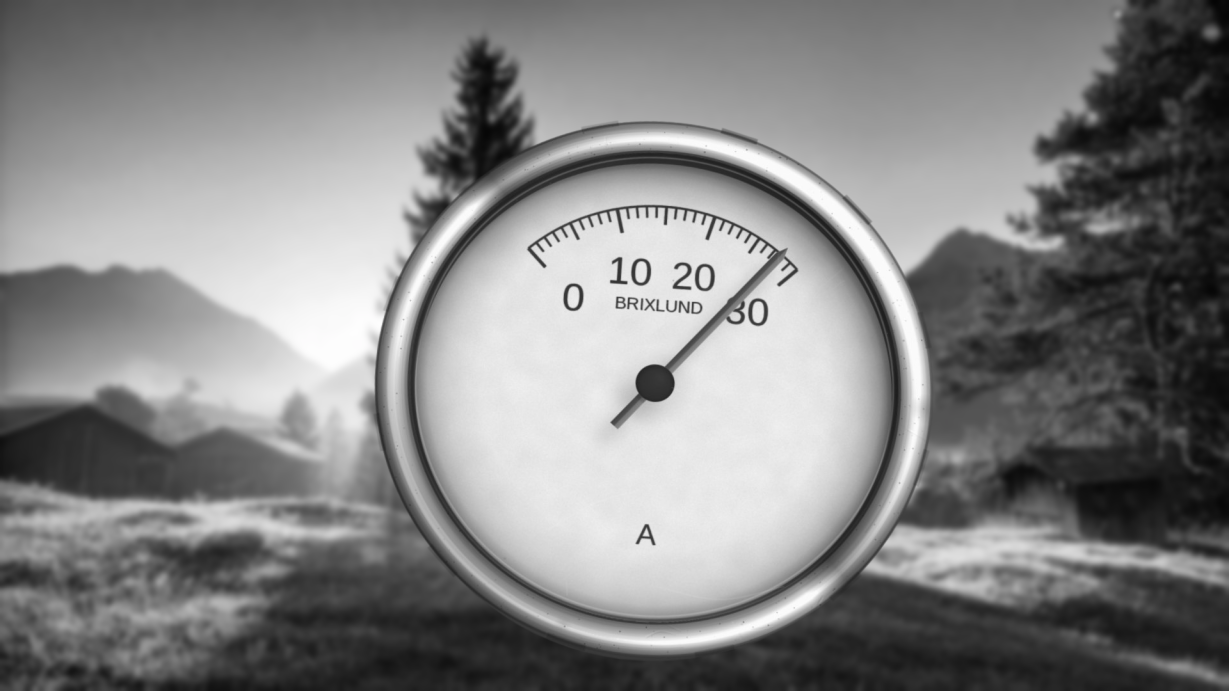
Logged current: 28 A
